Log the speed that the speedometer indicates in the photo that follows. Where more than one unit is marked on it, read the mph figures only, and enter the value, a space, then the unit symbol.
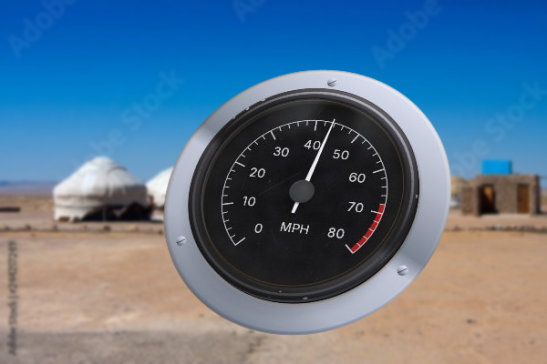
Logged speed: 44 mph
